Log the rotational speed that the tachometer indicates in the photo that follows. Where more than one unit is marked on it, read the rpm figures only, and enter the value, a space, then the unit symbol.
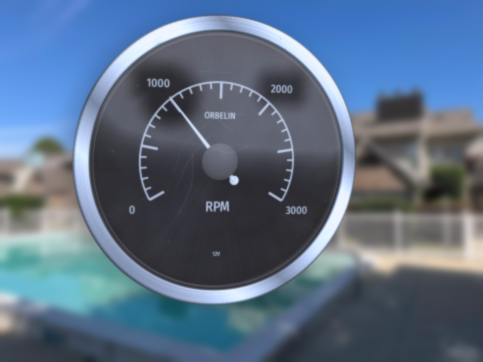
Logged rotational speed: 1000 rpm
